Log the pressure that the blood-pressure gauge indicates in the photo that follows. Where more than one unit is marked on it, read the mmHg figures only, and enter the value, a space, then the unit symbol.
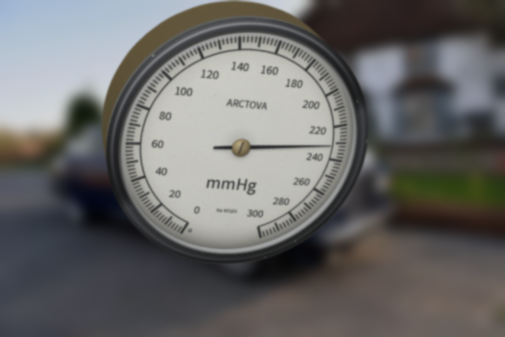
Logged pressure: 230 mmHg
